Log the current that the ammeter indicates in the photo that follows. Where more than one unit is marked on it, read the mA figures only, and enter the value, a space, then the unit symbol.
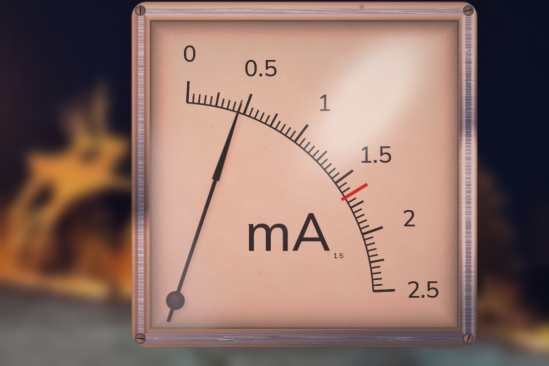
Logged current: 0.45 mA
